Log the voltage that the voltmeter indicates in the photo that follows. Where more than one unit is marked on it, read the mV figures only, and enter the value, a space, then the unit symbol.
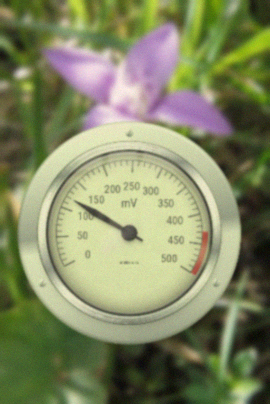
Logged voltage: 120 mV
